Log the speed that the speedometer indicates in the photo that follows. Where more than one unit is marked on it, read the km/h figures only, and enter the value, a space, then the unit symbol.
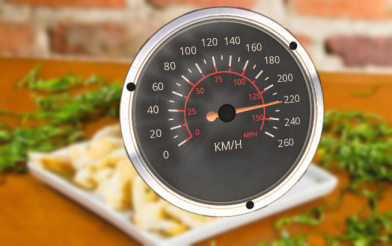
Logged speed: 220 km/h
